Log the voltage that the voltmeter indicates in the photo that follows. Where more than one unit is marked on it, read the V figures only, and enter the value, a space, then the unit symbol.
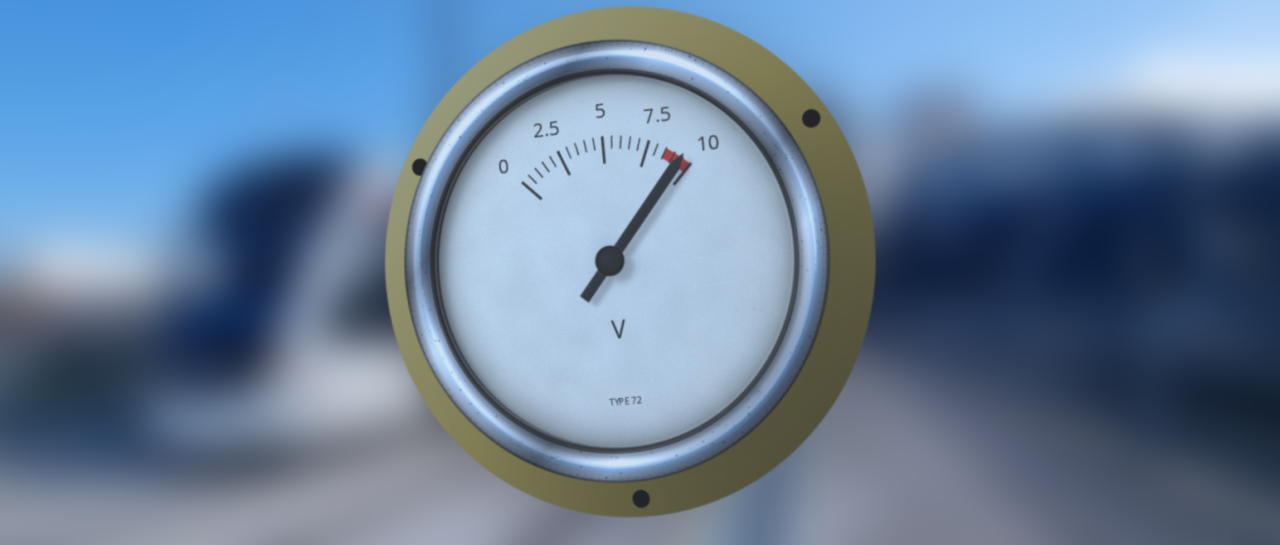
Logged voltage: 9.5 V
